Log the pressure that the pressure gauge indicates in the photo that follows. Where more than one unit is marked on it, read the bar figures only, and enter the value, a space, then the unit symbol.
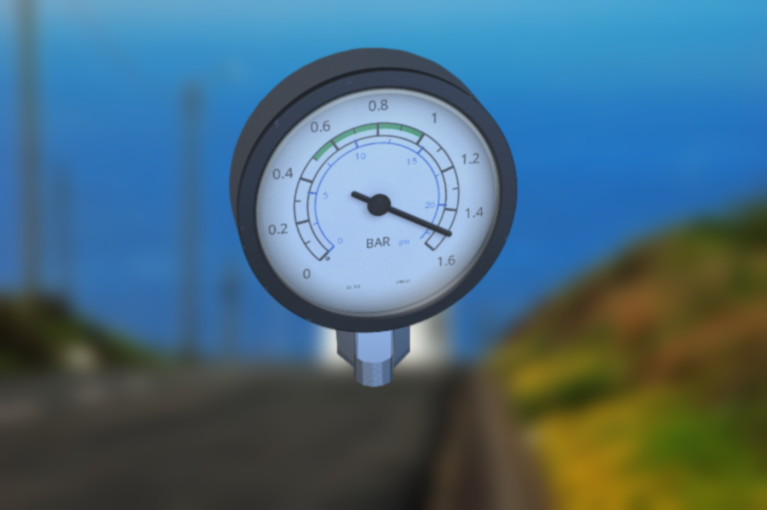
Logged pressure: 1.5 bar
